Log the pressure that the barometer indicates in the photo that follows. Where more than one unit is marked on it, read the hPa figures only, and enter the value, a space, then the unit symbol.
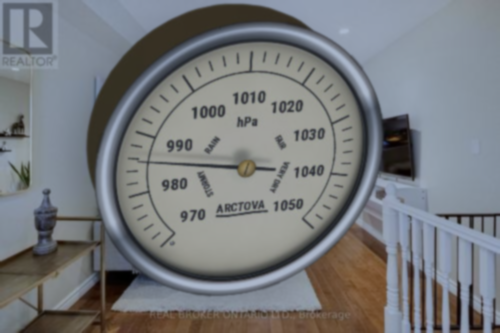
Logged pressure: 986 hPa
